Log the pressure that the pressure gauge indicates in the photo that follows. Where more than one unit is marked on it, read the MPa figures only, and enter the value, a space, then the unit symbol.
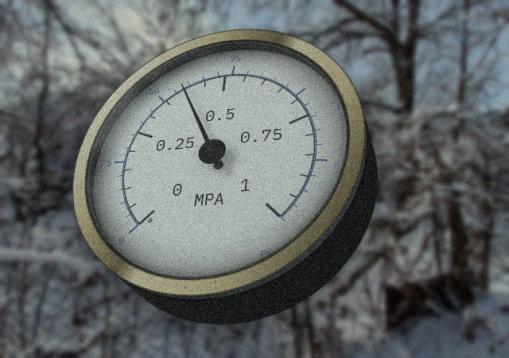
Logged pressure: 0.4 MPa
